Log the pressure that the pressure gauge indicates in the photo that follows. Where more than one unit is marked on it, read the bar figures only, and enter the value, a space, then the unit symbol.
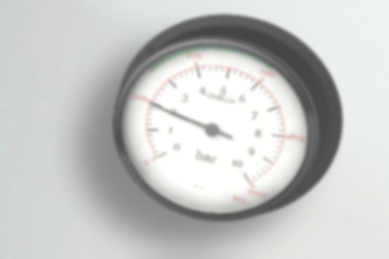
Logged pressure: 2 bar
